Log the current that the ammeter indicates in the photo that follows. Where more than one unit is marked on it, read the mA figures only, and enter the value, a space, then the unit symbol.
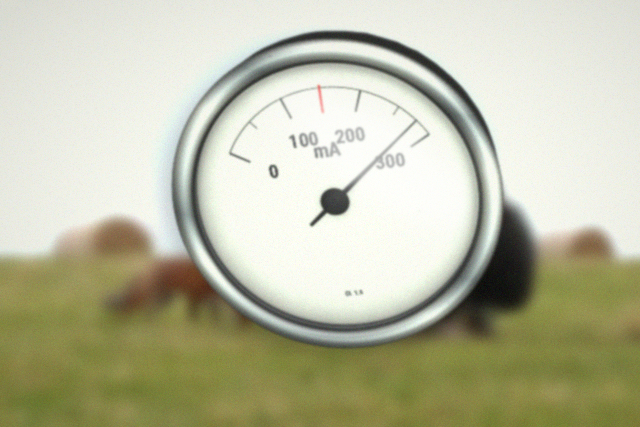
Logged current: 275 mA
